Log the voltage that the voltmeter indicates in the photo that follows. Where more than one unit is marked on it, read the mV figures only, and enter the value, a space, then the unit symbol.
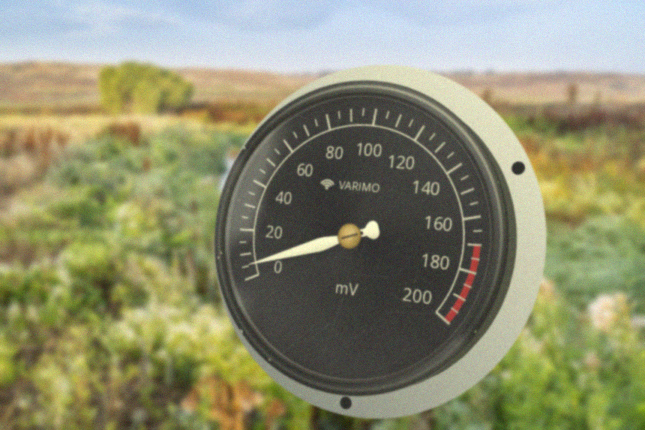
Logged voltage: 5 mV
